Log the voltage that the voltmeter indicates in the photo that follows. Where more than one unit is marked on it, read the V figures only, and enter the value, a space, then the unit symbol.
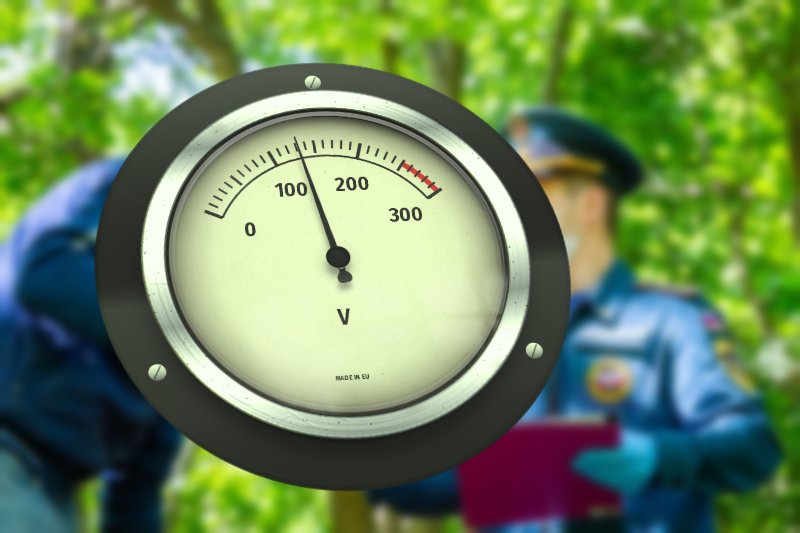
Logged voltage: 130 V
